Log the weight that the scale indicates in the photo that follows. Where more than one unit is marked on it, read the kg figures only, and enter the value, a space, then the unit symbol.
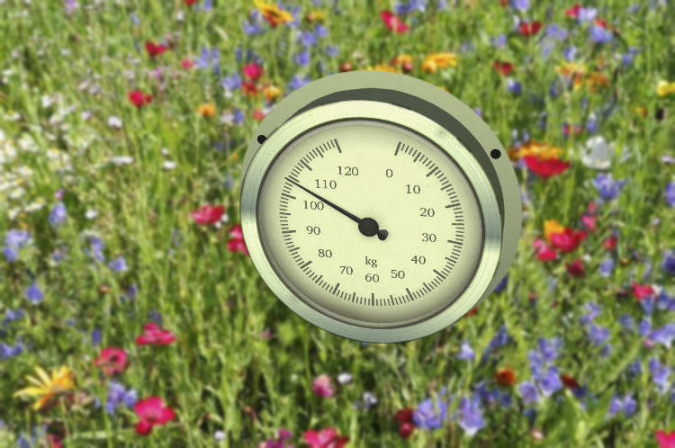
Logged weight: 105 kg
